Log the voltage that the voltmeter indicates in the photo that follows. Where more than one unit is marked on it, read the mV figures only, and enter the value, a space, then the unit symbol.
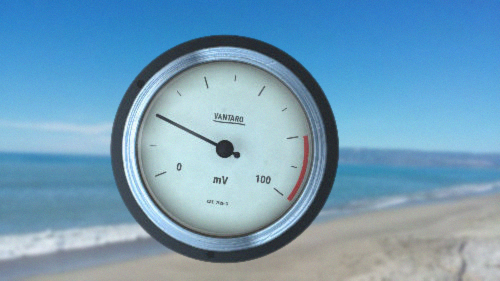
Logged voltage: 20 mV
